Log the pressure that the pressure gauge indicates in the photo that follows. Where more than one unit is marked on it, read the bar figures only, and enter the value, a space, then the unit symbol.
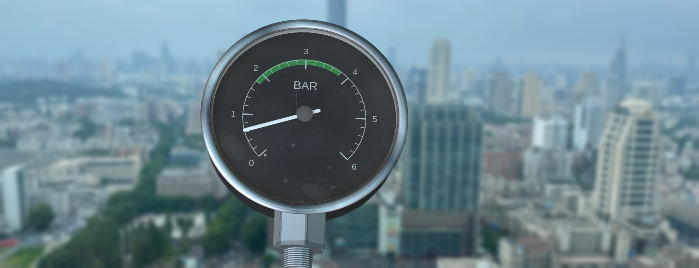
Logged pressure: 0.6 bar
